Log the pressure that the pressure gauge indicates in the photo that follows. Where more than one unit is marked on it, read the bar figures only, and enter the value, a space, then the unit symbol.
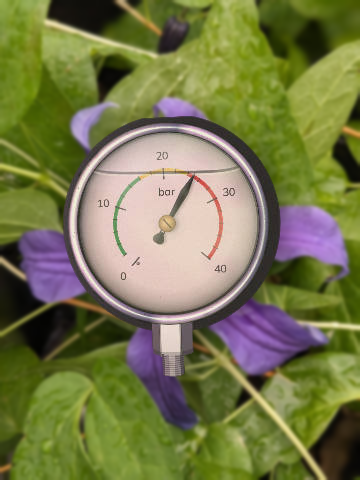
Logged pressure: 25 bar
